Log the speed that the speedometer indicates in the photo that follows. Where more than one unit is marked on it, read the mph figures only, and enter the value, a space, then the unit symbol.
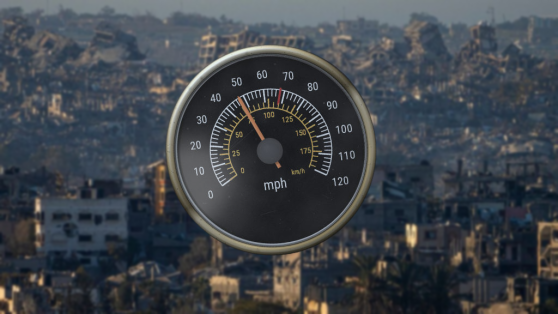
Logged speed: 48 mph
